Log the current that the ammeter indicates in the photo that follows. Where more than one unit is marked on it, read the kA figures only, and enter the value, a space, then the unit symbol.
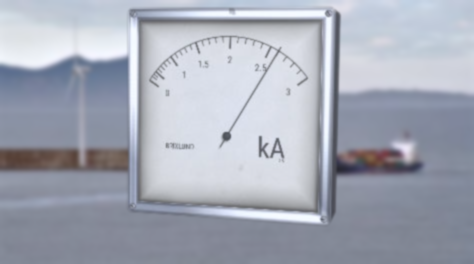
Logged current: 2.6 kA
